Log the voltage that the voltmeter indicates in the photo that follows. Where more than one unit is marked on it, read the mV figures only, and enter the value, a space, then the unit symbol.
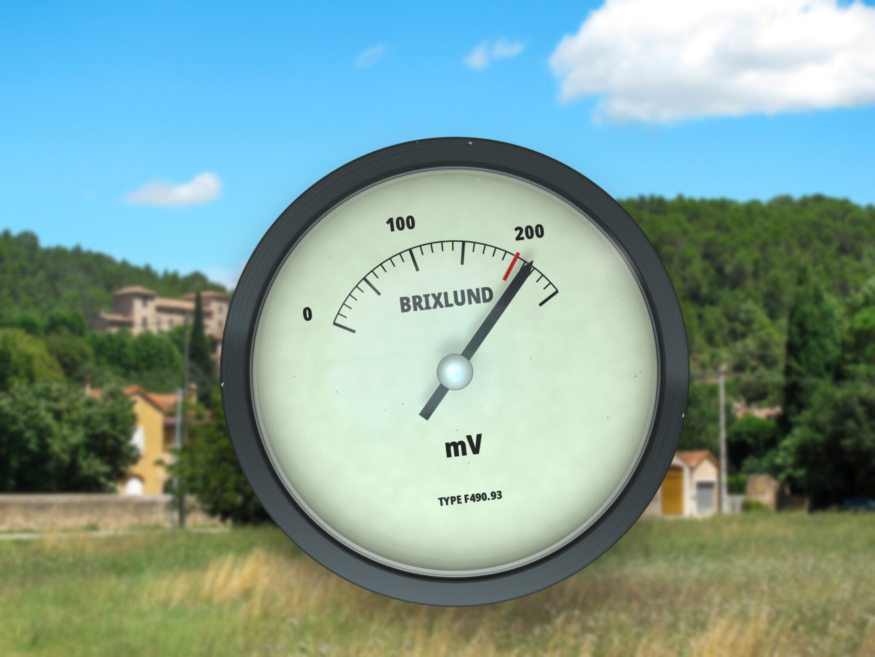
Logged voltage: 215 mV
